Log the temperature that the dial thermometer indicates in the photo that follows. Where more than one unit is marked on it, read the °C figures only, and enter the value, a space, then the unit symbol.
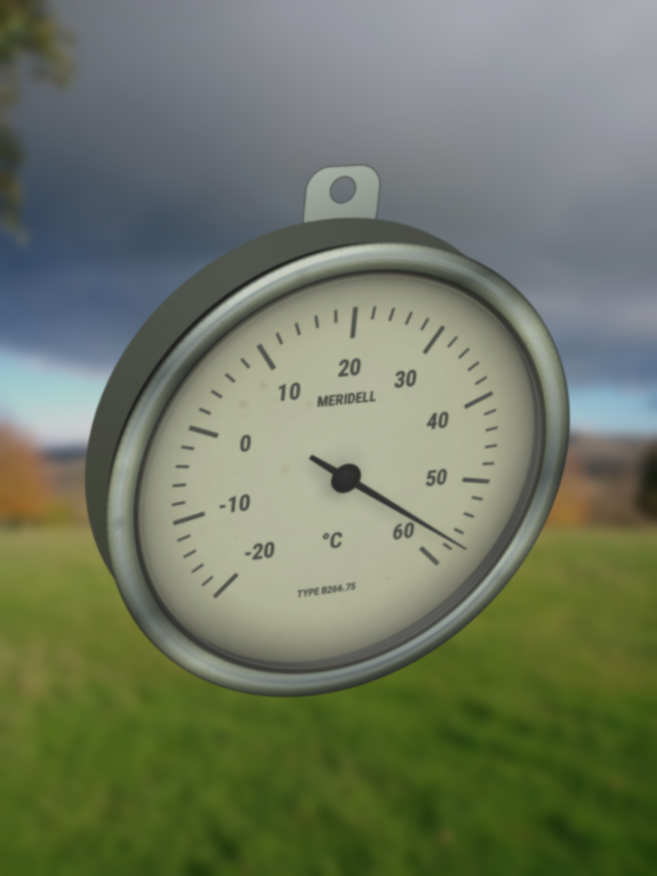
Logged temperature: 57 °C
